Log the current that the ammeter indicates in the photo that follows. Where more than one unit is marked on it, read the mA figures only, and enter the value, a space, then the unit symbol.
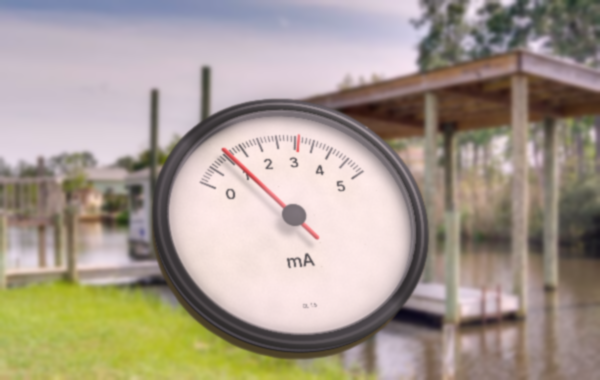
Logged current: 1 mA
